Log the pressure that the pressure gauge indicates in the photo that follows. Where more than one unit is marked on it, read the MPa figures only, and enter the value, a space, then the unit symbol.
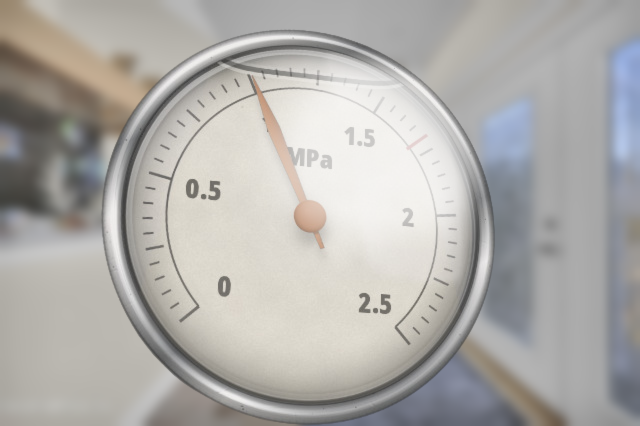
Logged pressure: 1 MPa
